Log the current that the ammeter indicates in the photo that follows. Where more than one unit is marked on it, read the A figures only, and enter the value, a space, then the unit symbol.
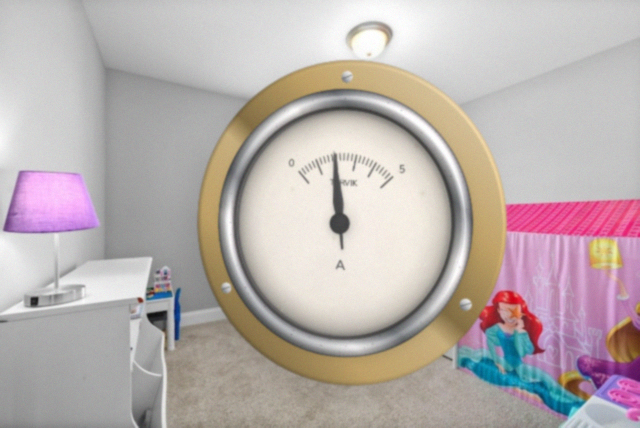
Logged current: 2 A
